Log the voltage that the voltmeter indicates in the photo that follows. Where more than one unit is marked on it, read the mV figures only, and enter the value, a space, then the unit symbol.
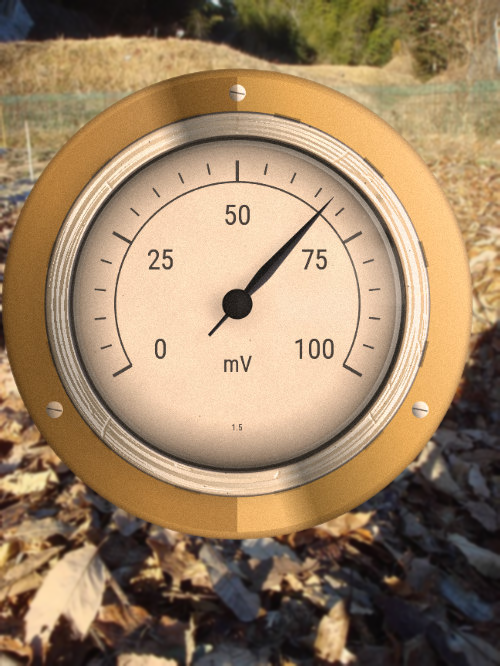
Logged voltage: 67.5 mV
